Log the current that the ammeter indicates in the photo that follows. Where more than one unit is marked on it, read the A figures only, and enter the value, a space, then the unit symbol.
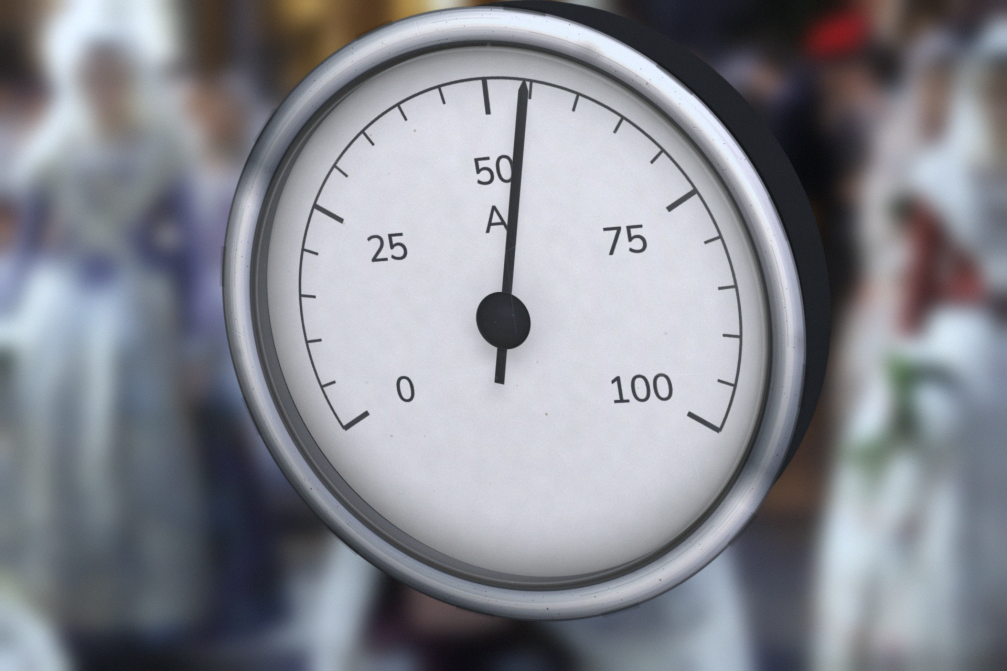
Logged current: 55 A
